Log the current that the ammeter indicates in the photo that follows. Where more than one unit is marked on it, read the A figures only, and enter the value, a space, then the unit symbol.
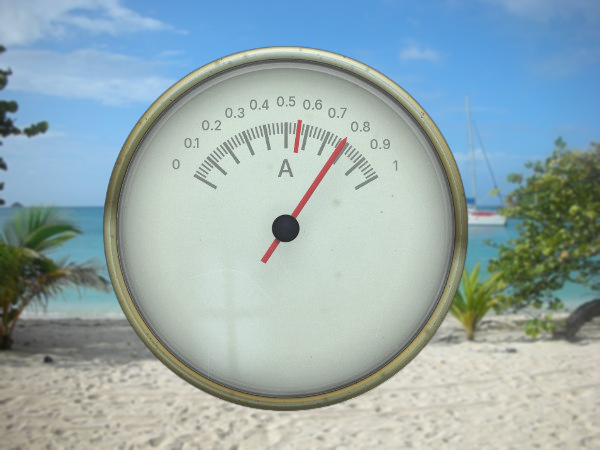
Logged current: 0.78 A
